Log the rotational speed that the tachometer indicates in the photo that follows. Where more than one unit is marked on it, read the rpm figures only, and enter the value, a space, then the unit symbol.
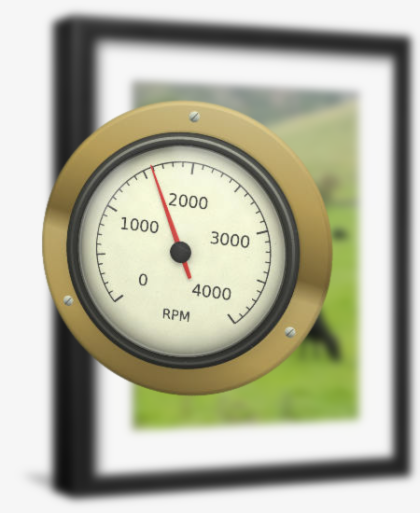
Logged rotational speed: 1600 rpm
